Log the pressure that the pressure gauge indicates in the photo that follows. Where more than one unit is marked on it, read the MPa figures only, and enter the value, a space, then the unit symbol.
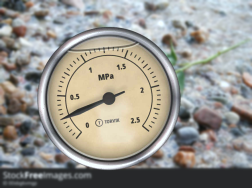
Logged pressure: 0.25 MPa
